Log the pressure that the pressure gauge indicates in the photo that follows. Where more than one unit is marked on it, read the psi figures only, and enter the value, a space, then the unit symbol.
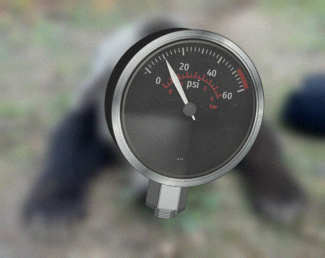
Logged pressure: 10 psi
